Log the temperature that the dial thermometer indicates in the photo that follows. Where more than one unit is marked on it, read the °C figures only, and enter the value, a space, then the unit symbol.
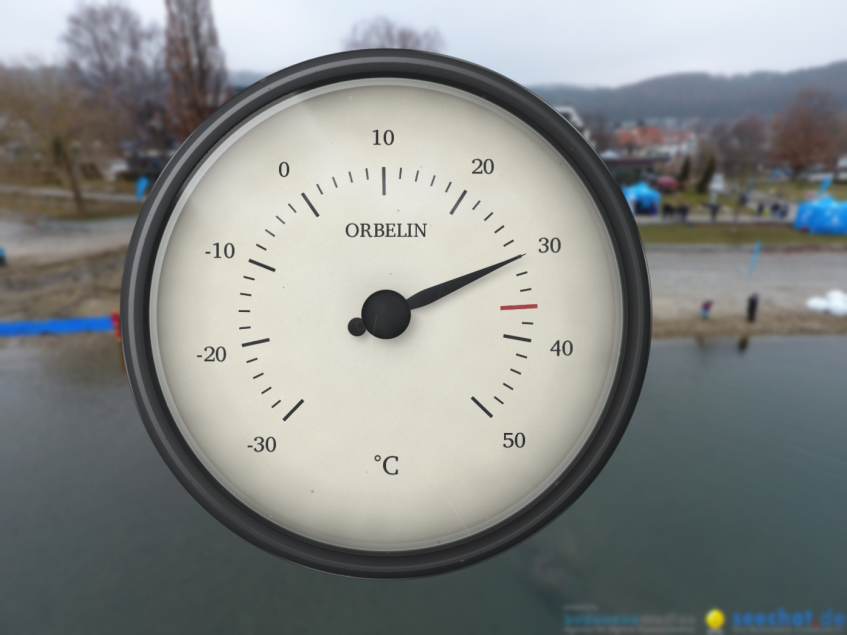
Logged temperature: 30 °C
